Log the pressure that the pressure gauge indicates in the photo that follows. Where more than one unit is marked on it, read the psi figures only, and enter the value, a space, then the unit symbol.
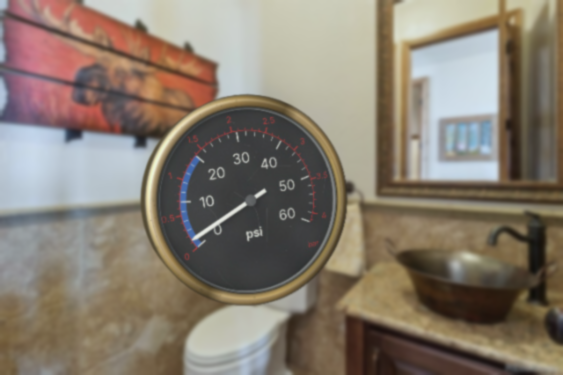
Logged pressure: 2 psi
